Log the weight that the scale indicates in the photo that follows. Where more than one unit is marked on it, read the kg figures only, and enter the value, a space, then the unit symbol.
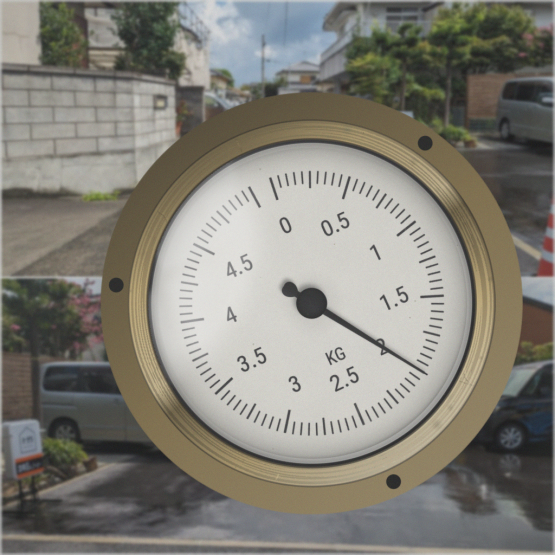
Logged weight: 2 kg
